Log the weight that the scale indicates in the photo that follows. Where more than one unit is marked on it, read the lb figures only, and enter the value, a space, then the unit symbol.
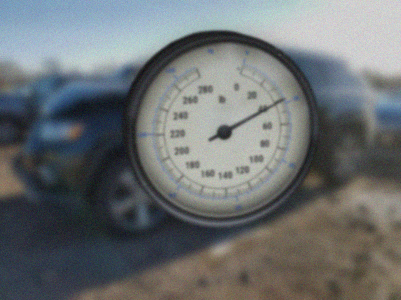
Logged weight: 40 lb
